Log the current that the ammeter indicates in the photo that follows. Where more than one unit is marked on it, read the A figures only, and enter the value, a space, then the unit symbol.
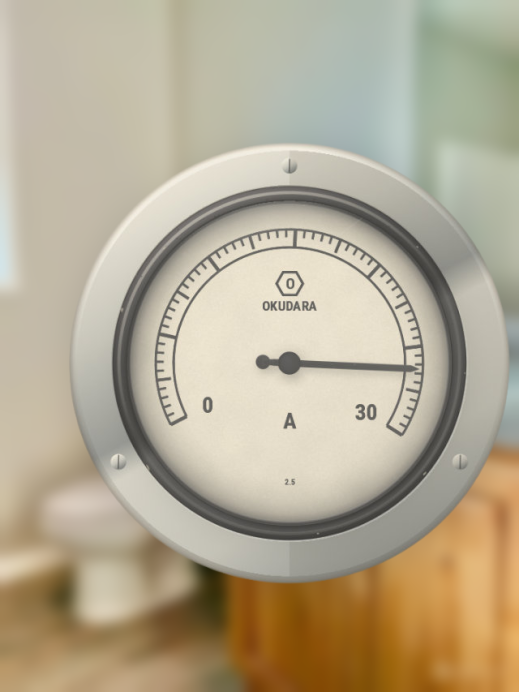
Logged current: 26.25 A
